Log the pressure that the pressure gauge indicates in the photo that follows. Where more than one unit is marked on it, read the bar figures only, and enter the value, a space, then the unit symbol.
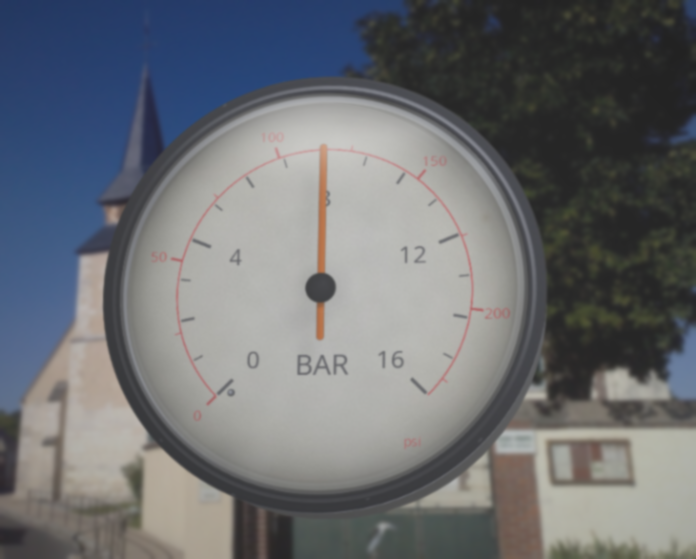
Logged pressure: 8 bar
